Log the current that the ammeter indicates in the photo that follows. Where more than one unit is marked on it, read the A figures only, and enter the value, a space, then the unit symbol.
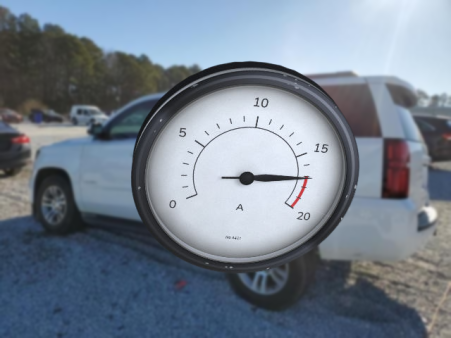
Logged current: 17 A
